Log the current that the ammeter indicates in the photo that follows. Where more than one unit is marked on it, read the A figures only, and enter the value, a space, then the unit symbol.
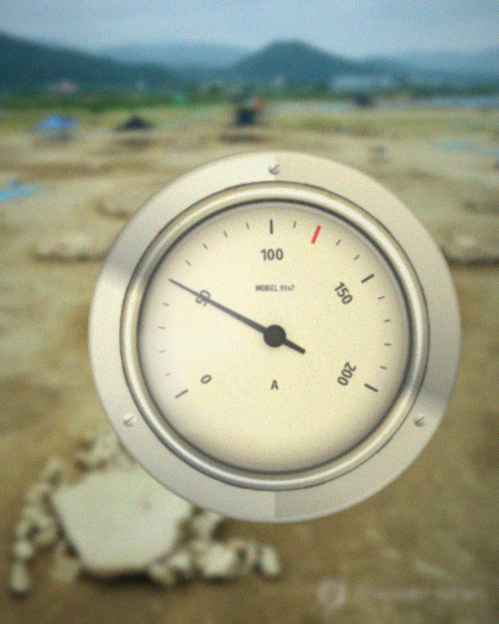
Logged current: 50 A
